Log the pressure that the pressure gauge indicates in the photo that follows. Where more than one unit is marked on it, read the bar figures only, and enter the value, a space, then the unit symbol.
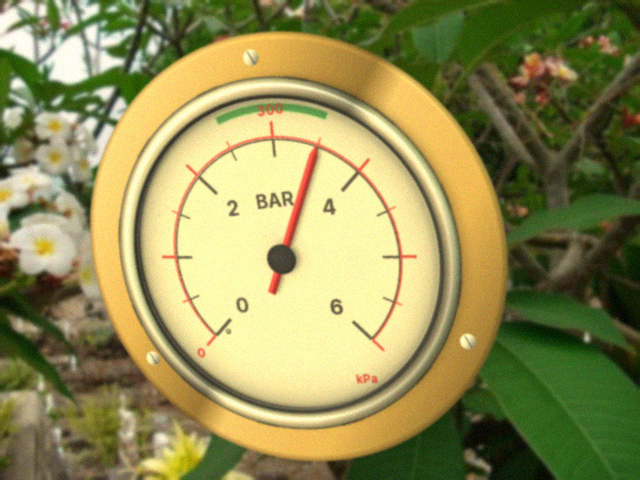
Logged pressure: 3.5 bar
